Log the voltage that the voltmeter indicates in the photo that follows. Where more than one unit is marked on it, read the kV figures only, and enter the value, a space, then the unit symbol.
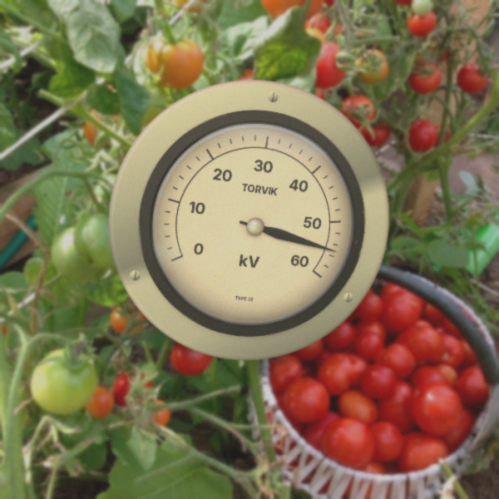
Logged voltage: 55 kV
